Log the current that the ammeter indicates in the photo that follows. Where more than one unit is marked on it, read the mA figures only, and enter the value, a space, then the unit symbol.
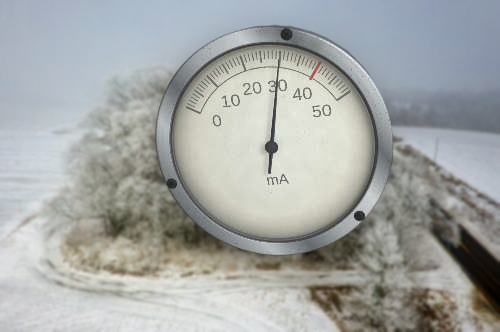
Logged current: 30 mA
